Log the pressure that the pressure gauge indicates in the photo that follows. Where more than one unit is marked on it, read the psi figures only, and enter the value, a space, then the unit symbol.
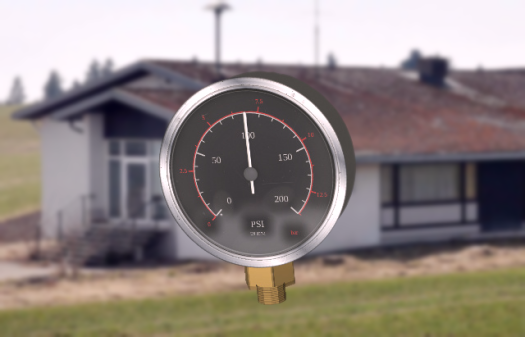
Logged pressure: 100 psi
